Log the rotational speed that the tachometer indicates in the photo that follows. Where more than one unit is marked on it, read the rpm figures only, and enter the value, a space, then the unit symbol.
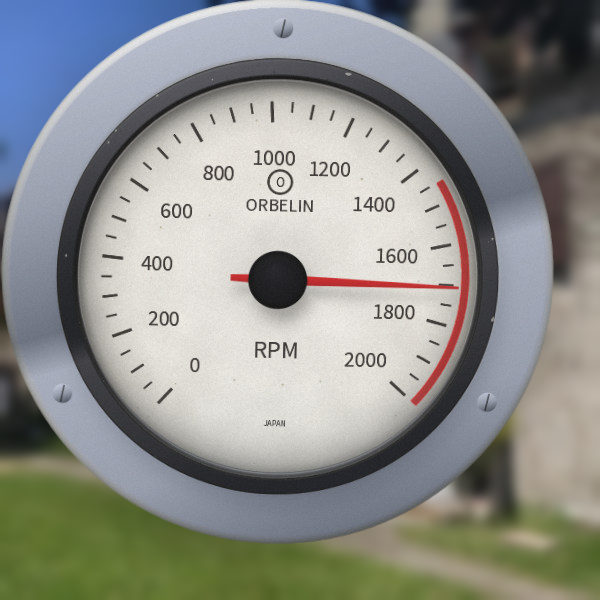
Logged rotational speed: 1700 rpm
